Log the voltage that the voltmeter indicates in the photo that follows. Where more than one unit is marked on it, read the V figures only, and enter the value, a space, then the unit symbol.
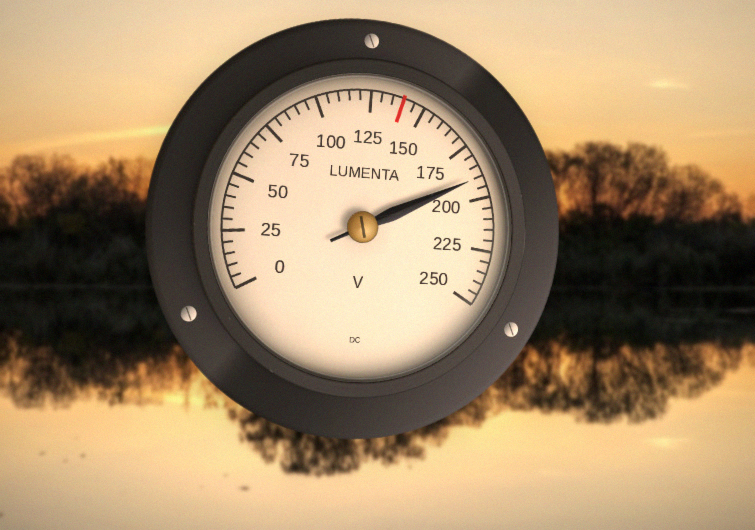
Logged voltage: 190 V
